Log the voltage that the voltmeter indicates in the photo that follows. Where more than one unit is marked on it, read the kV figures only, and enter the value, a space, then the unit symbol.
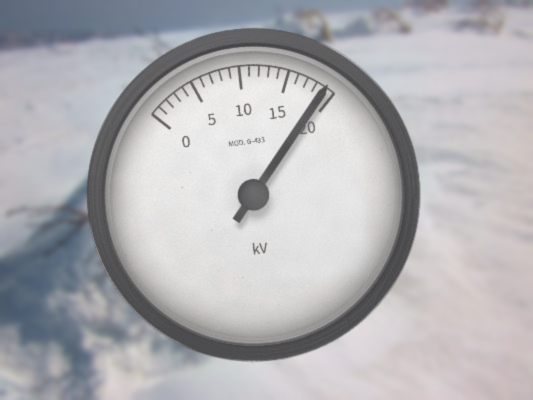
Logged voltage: 19 kV
